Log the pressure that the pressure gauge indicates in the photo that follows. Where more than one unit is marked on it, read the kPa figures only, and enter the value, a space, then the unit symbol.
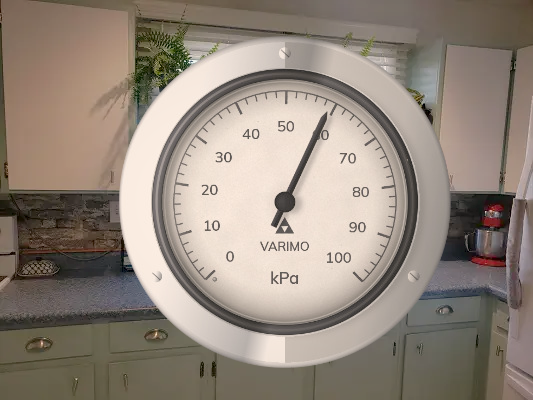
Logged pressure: 59 kPa
